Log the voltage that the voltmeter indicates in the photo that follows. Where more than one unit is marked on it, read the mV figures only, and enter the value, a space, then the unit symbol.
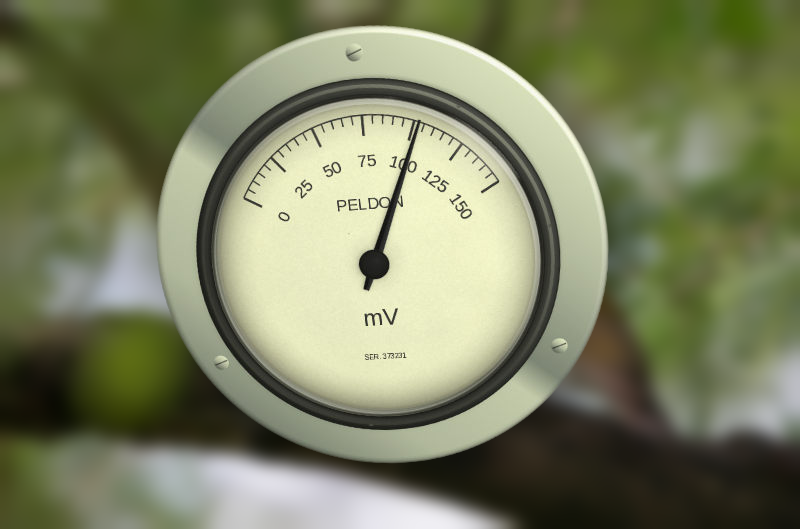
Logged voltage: 102.5 mV
